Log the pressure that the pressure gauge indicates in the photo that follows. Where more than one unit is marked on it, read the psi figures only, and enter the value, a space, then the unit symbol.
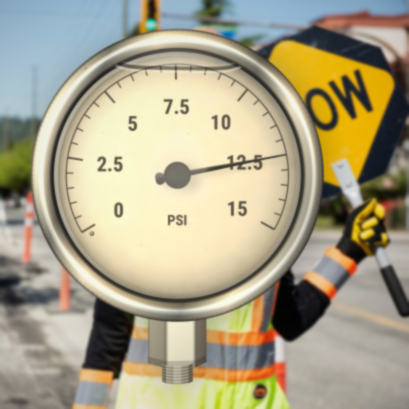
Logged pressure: 12.5 psi
